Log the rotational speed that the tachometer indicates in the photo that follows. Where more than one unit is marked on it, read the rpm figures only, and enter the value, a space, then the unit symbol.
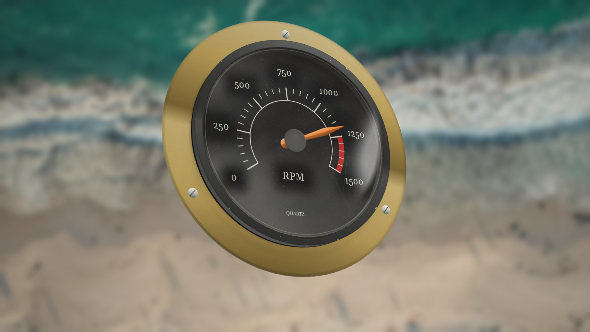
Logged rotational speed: 1200 rpm
